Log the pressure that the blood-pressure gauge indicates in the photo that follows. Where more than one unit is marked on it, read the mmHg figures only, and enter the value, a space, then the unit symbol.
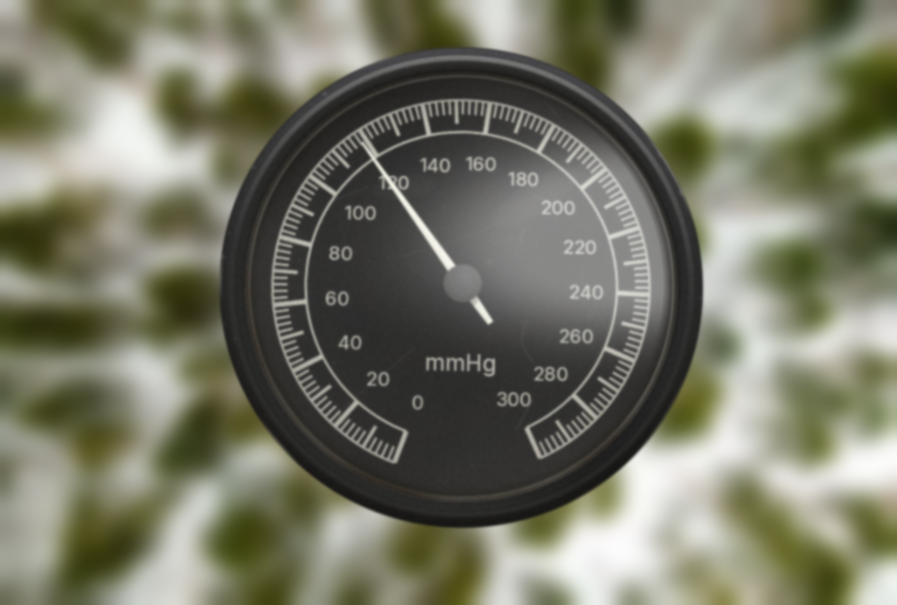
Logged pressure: 118 mmHg
